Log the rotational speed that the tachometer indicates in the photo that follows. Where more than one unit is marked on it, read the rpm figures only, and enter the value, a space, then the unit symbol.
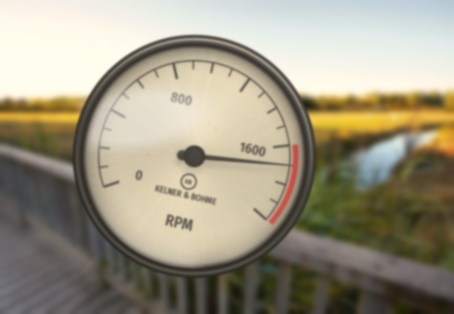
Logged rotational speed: 1700 rpm
